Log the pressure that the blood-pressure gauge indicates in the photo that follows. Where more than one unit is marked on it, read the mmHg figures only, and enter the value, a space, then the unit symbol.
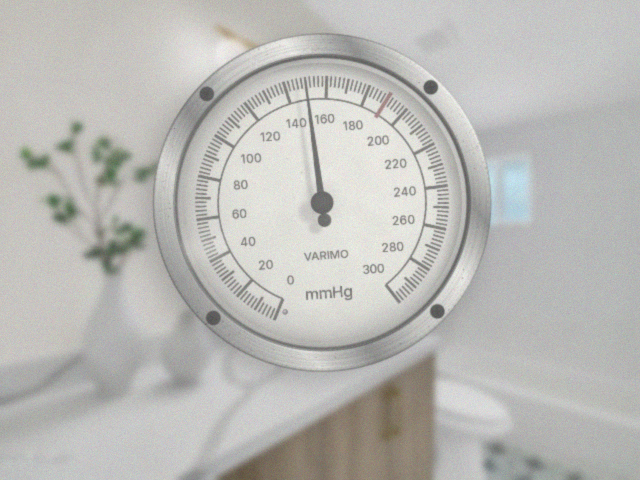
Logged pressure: 150 mmHg
